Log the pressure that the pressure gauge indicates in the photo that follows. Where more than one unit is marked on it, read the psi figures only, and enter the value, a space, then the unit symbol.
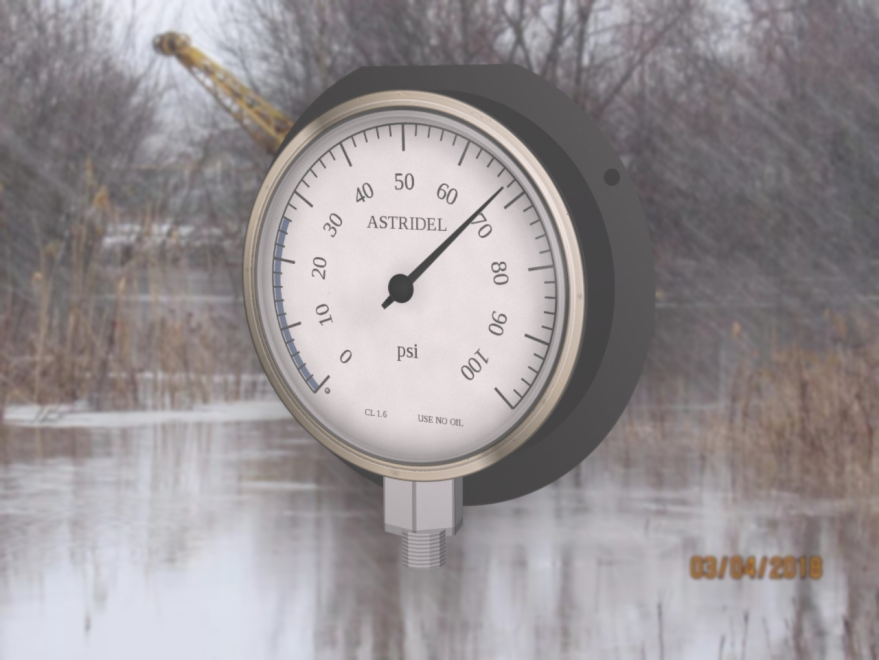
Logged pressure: 68 psi
